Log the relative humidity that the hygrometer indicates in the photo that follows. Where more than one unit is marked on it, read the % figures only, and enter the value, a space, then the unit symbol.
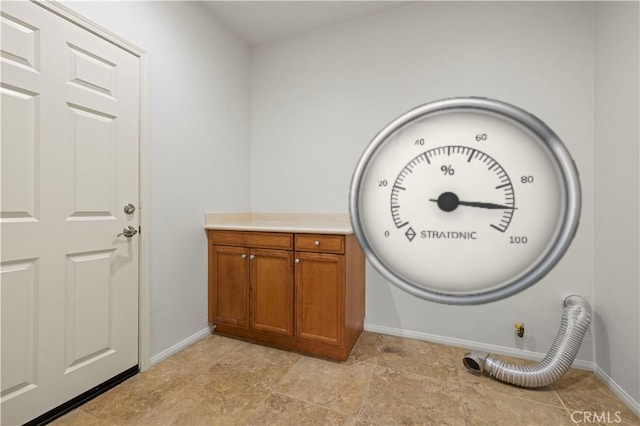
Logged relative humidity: 90 %
